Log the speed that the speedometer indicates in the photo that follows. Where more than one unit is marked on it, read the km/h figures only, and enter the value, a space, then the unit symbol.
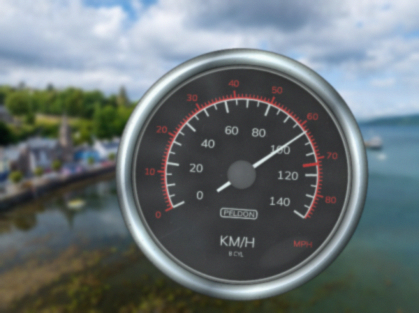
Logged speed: 100 km/h
